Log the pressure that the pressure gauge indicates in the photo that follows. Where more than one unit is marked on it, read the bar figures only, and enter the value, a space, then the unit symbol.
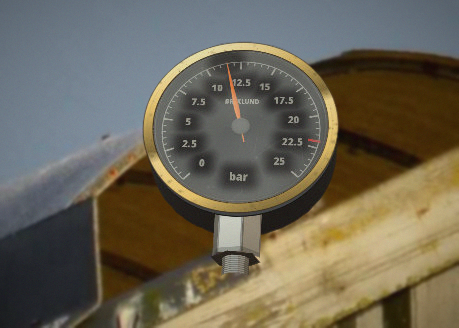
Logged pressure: 11.5 bar
